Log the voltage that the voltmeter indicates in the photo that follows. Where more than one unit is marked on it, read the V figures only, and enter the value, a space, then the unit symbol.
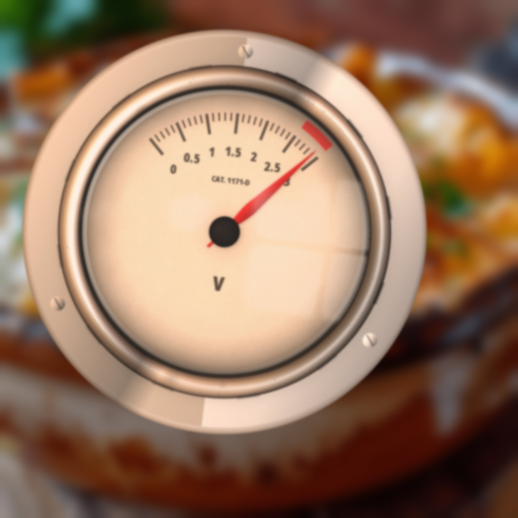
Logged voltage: 2.9 V
